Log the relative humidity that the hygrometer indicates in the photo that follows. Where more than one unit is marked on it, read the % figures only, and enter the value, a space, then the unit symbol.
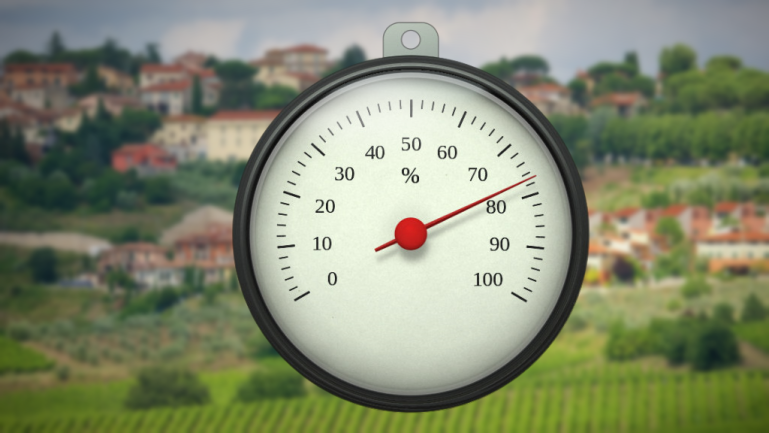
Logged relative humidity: 77 %
